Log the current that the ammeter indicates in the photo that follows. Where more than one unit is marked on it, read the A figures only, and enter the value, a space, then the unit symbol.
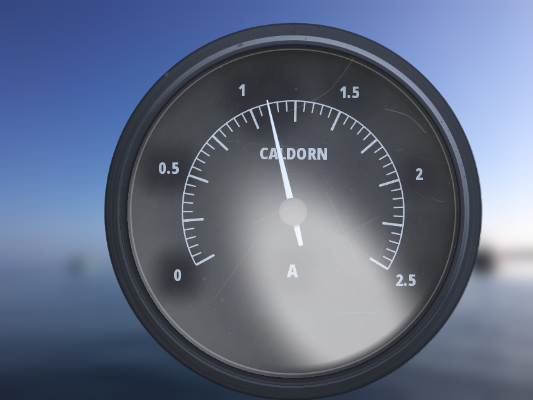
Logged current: 1.1 A
